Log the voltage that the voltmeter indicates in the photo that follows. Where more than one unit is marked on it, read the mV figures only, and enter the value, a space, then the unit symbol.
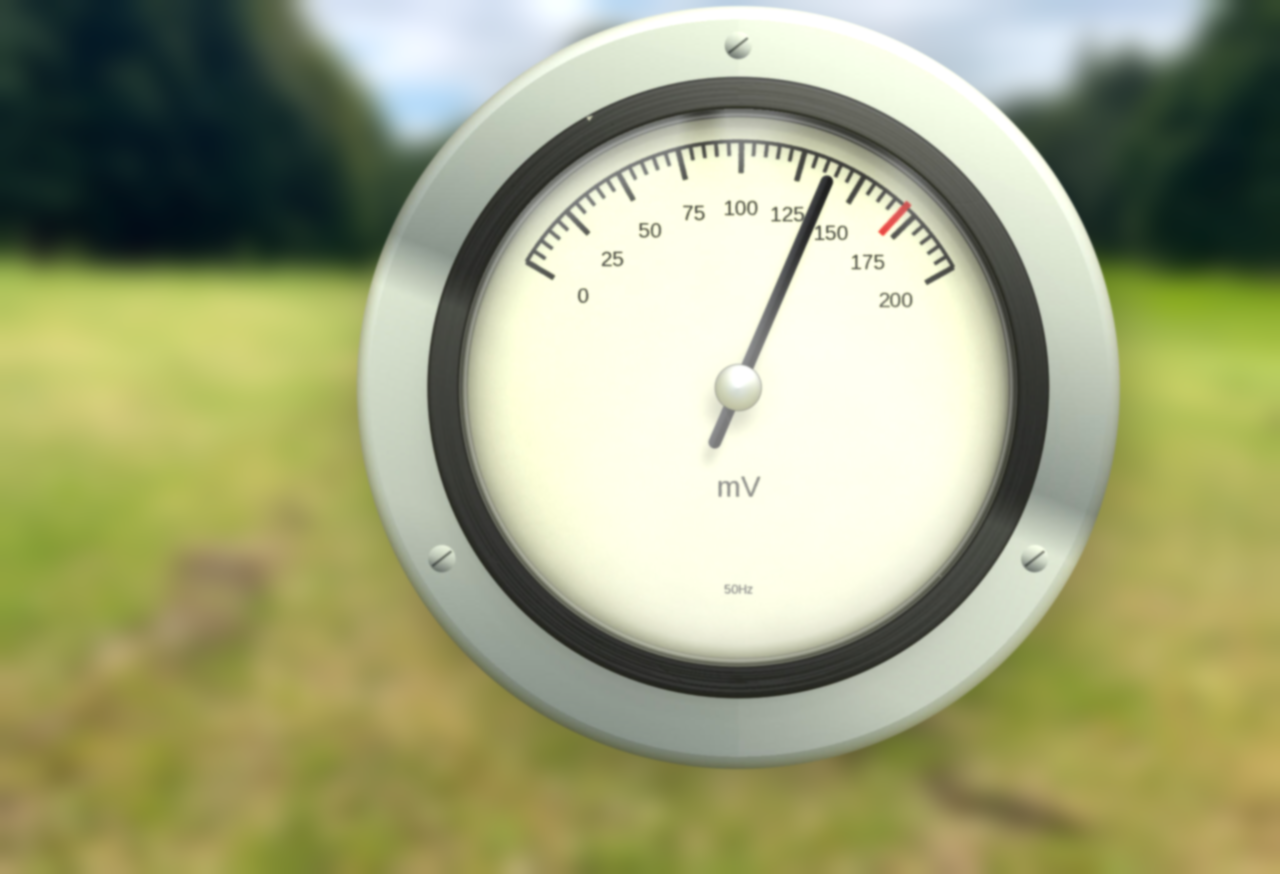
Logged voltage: 137.5 mV
